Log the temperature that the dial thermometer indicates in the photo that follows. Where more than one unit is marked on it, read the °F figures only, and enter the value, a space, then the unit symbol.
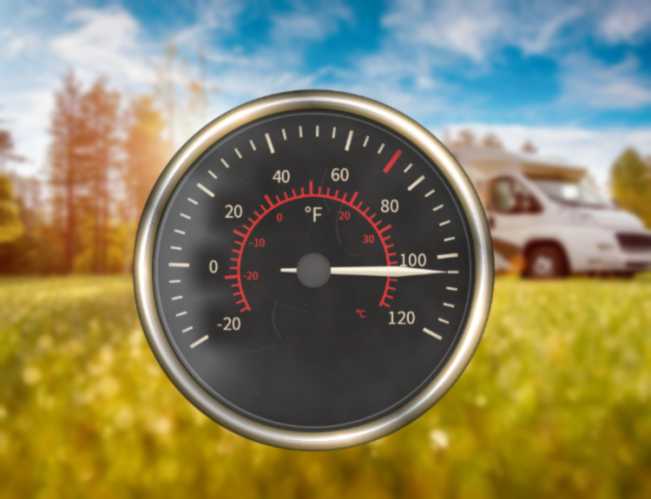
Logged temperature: 104 °F
